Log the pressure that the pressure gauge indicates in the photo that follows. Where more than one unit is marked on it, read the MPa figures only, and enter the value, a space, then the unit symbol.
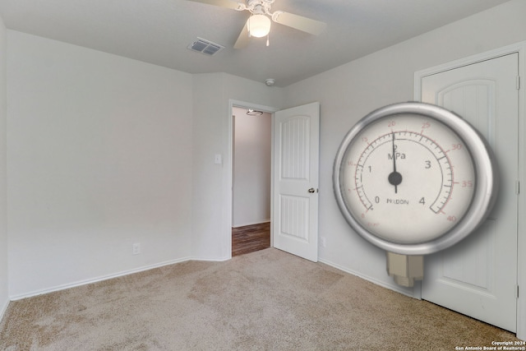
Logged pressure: 2 MPa
